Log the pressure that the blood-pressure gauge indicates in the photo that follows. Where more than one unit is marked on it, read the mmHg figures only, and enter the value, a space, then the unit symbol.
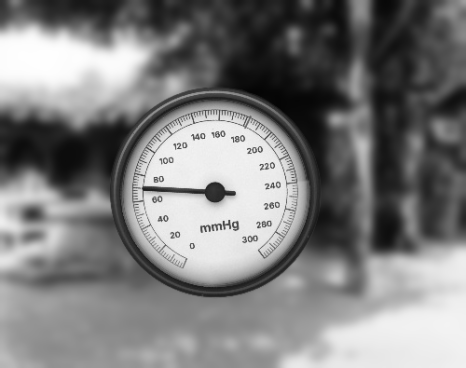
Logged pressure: 70 mmHg
